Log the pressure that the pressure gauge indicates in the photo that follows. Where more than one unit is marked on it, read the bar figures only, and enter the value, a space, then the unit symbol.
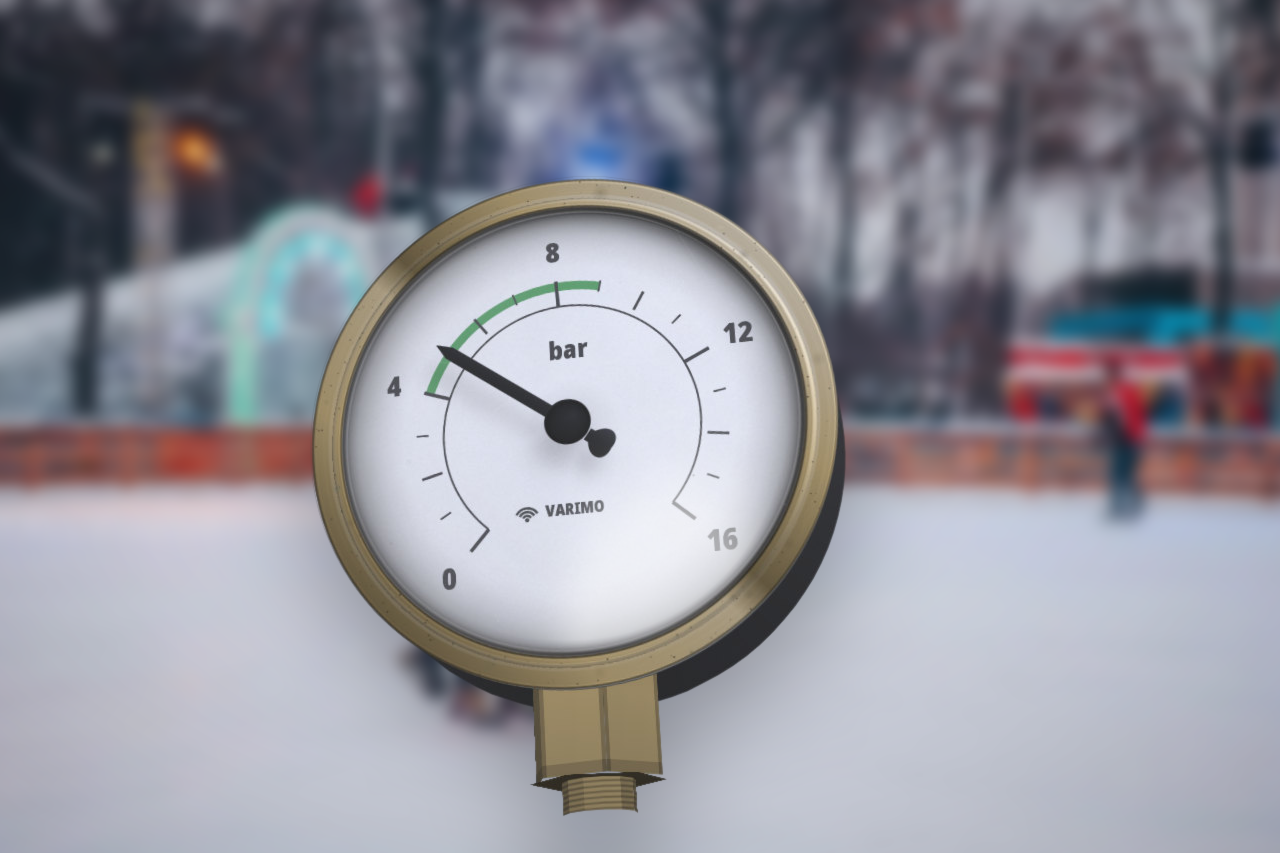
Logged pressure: 5 bar
